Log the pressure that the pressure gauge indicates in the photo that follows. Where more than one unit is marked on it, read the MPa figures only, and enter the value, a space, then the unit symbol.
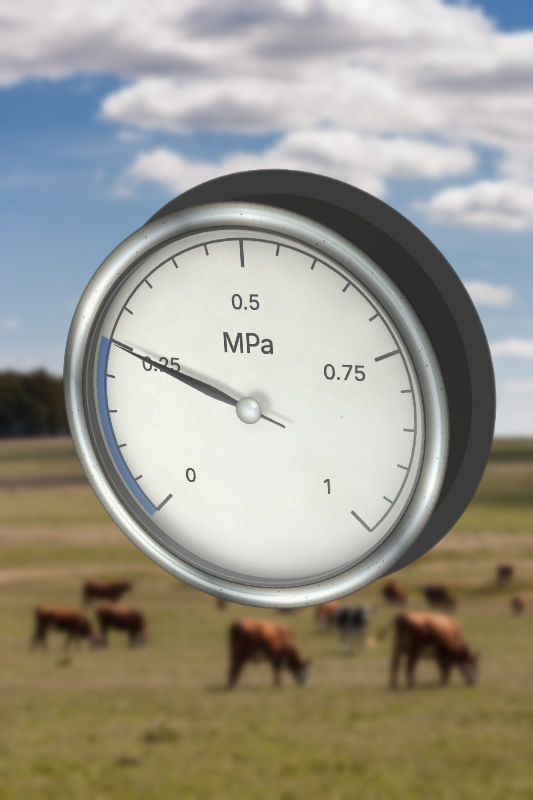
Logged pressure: 0.25 MPa
